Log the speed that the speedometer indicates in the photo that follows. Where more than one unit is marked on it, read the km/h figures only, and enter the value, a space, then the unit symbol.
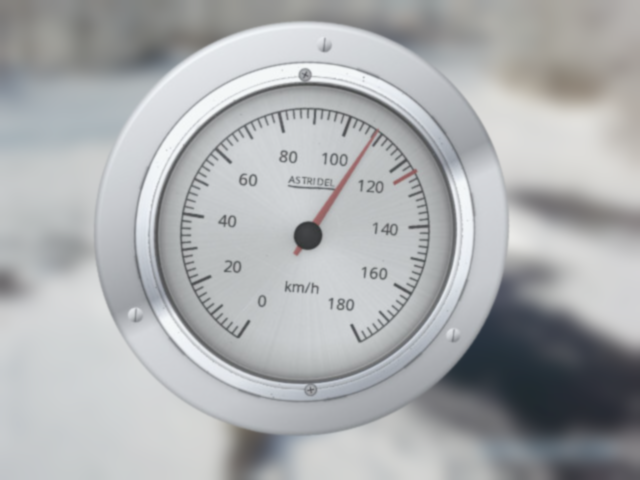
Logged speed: 108 km/h
